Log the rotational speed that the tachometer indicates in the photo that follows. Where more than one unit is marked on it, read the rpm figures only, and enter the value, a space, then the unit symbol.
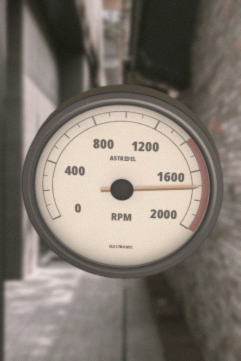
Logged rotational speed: 1700 rpm
